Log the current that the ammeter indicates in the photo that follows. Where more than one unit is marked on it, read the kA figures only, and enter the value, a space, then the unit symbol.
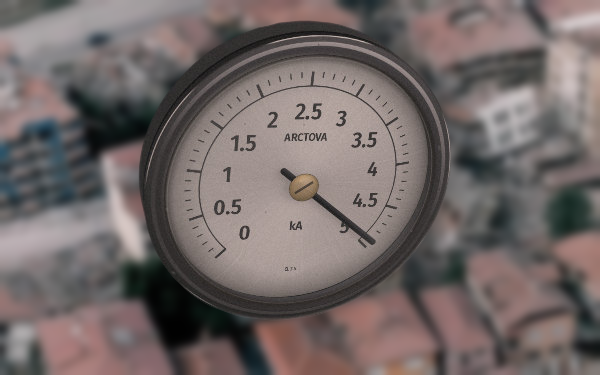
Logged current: 4.9 kA
